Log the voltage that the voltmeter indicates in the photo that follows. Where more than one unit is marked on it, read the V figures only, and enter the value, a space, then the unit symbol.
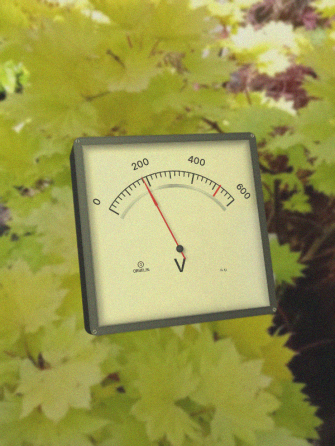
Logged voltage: 180 V
